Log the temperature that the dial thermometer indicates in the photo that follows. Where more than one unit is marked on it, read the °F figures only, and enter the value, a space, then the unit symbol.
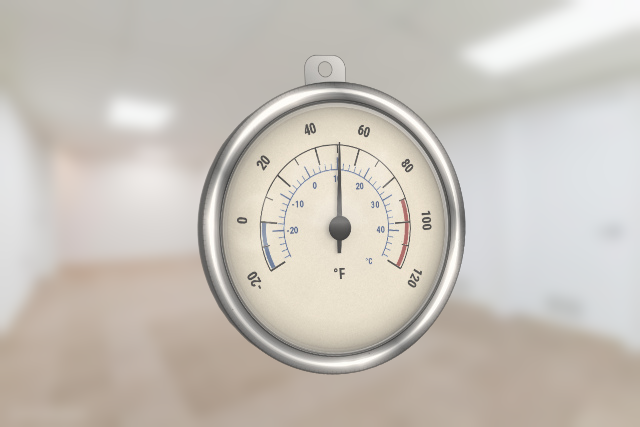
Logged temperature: 50 °F
